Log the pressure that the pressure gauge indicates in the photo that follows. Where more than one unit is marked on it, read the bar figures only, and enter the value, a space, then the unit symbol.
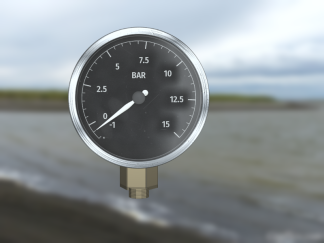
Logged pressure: -0.5 bar
